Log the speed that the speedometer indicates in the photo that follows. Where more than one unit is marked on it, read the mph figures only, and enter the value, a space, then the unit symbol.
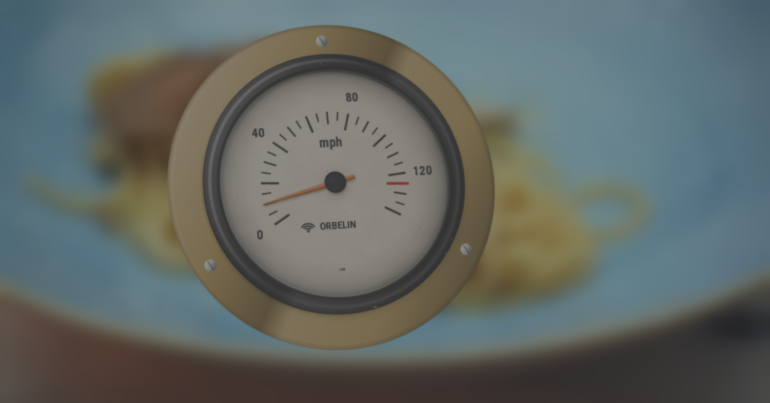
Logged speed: 10 mph
